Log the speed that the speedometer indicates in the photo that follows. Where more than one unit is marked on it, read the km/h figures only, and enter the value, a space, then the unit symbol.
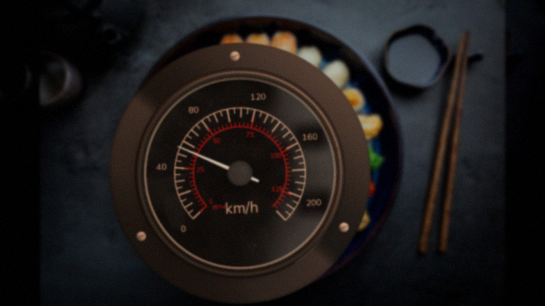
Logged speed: 55 km/h
